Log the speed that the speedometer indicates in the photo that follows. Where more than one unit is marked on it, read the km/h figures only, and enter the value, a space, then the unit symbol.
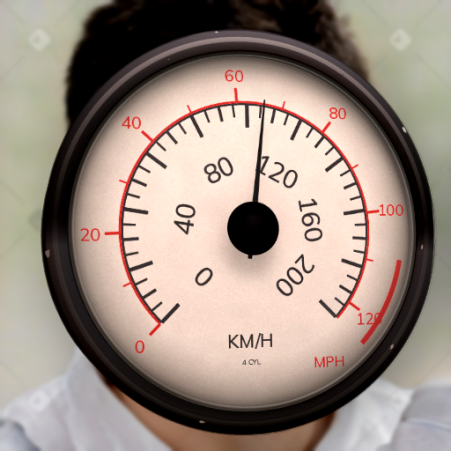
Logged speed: 105 km/h
